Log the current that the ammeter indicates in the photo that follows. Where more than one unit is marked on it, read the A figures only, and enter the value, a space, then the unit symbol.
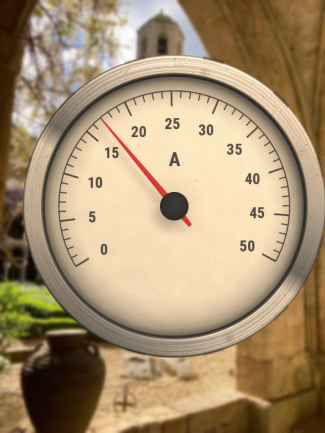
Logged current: 17 A
